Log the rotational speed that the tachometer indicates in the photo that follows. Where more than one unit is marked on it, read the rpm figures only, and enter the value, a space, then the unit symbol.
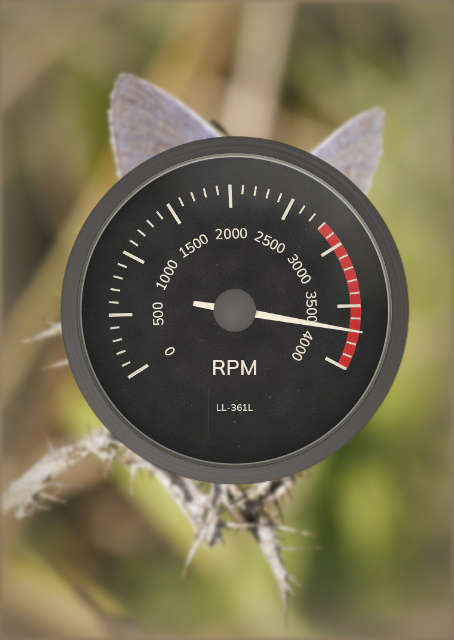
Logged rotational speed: 3700 rpm
